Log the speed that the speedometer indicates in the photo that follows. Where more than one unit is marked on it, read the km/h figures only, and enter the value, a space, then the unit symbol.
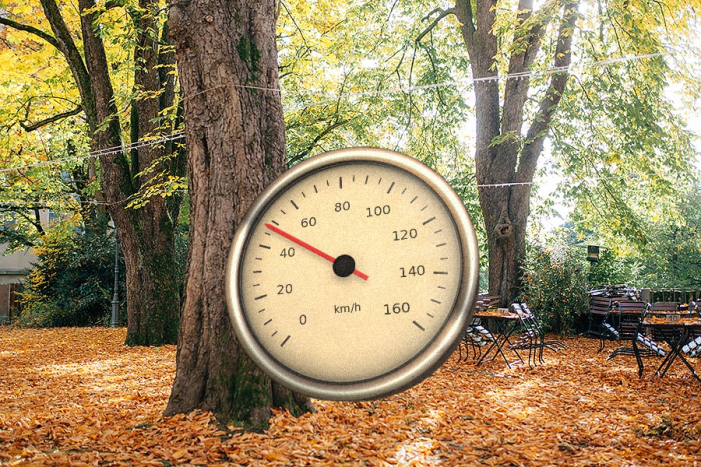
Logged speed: 47.5 km/h
